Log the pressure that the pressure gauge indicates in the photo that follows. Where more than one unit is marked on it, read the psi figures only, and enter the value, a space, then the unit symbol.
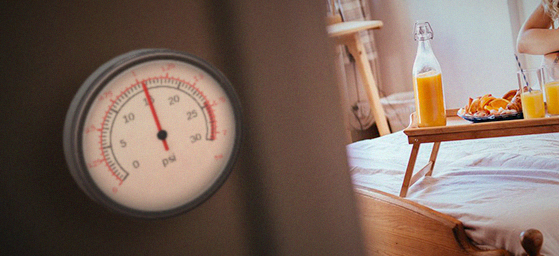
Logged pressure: 15 psi
